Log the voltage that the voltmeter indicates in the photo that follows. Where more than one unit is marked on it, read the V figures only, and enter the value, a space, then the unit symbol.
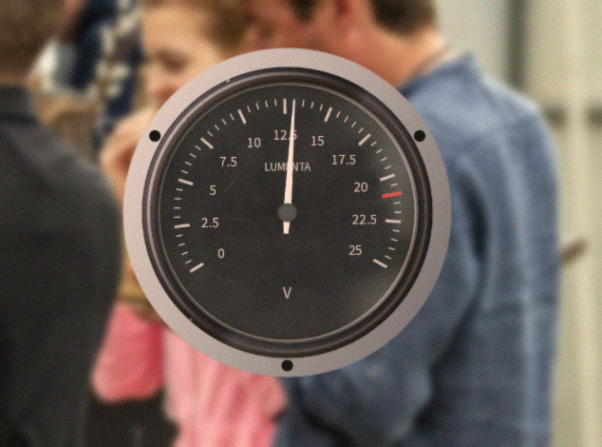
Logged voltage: 13 V
